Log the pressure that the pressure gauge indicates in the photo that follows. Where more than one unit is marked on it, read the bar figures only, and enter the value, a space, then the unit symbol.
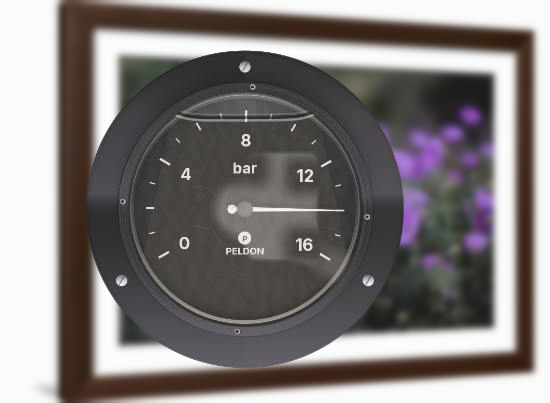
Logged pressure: 14 bar
